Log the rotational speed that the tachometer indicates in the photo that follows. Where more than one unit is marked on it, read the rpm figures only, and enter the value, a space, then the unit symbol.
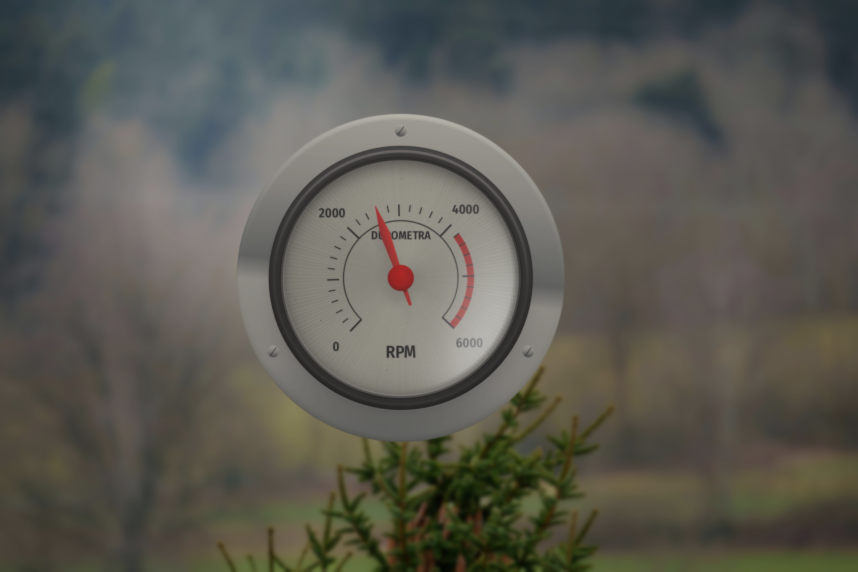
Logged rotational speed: 2600 rpm
